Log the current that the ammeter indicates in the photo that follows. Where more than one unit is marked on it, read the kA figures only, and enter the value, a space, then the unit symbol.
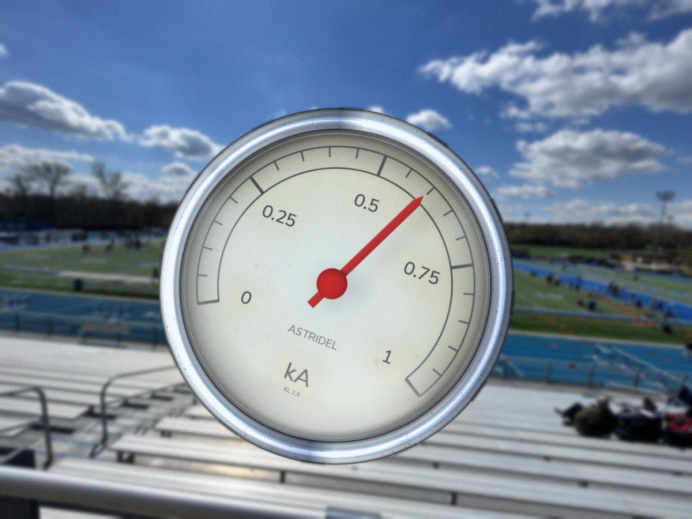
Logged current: 0.6 kA
